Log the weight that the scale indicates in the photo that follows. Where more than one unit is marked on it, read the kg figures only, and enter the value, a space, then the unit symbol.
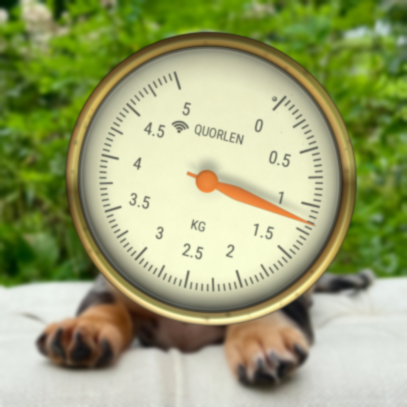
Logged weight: 1.15 kg
